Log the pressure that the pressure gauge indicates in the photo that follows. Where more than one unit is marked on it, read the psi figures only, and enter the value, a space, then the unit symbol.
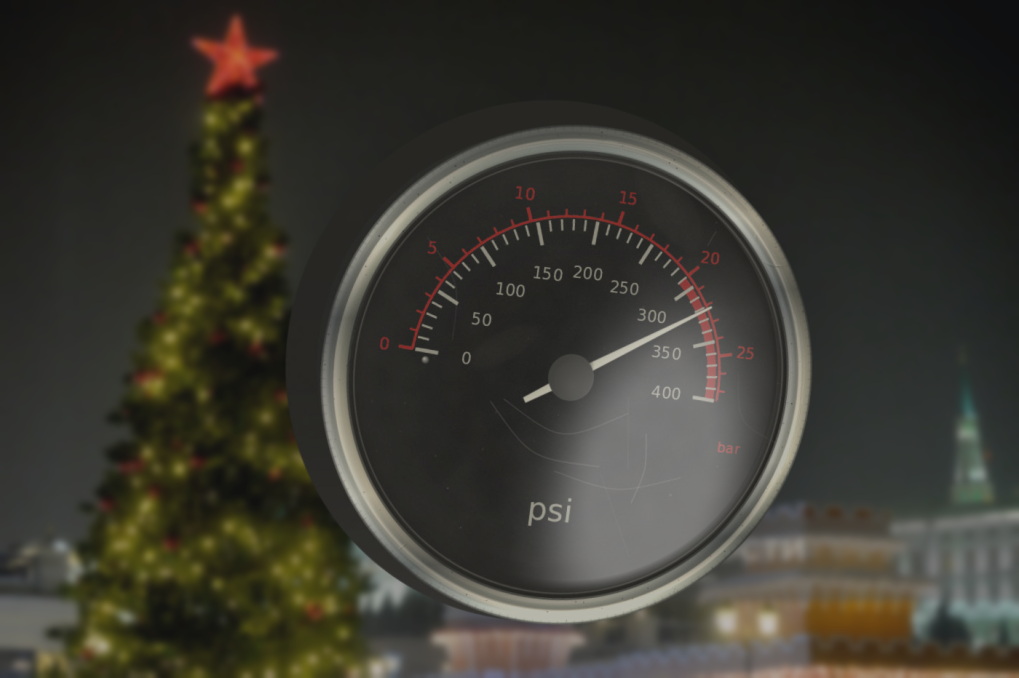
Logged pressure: 320 psi
